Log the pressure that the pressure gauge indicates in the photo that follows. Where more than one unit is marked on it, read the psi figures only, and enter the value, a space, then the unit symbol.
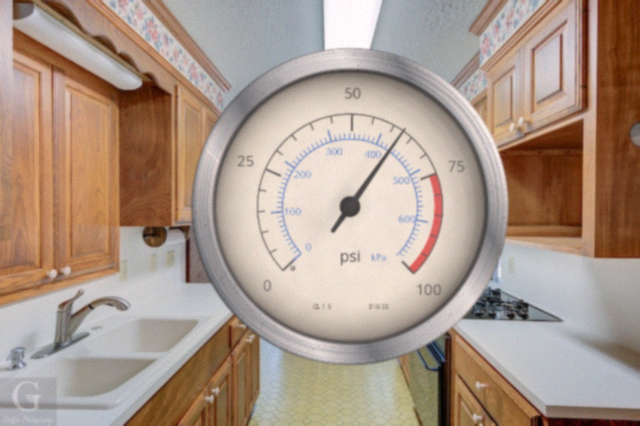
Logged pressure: 62.5 psi
